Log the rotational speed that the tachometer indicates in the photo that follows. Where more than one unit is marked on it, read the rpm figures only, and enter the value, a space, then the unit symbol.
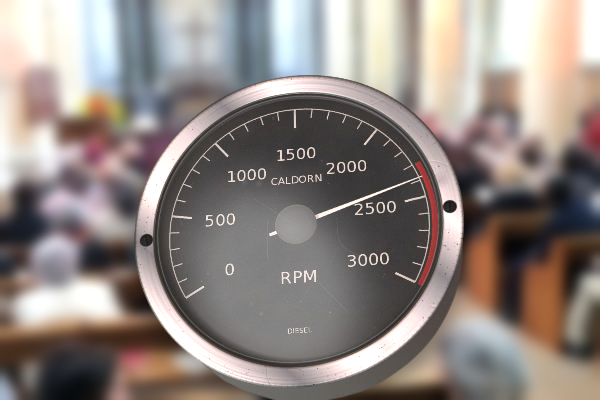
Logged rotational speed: 2400 rpm
